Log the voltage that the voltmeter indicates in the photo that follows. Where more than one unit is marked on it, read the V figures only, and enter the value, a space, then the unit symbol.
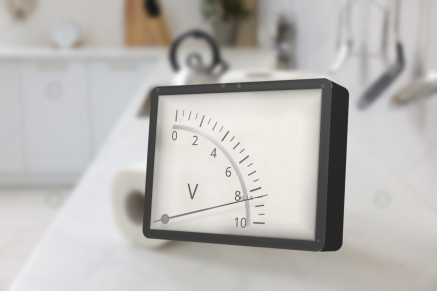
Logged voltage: 8.5 V
